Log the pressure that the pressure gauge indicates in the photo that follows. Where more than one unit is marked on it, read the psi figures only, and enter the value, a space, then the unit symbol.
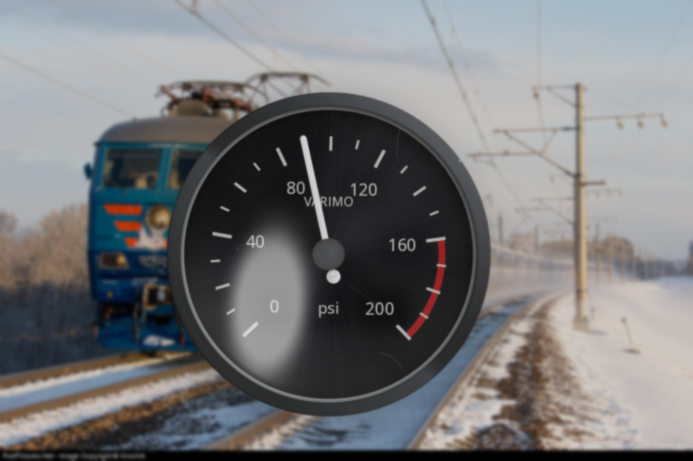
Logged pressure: 90 psi
